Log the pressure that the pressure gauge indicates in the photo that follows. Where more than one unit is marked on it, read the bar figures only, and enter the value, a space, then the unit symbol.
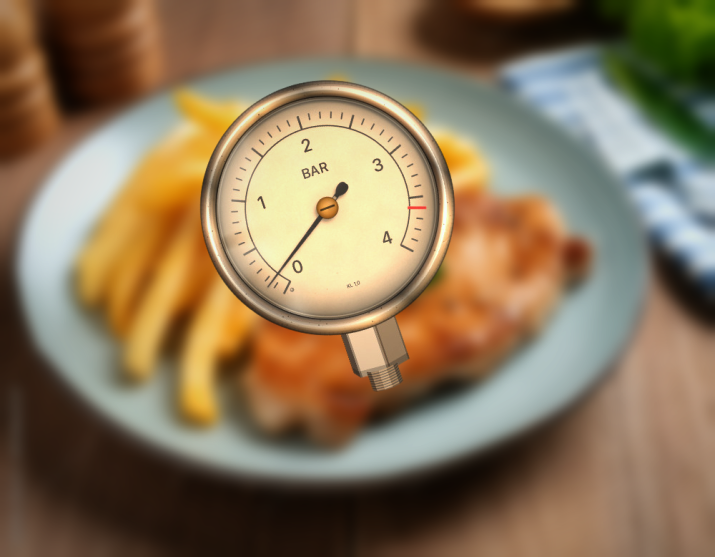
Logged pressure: 0.15 bar
